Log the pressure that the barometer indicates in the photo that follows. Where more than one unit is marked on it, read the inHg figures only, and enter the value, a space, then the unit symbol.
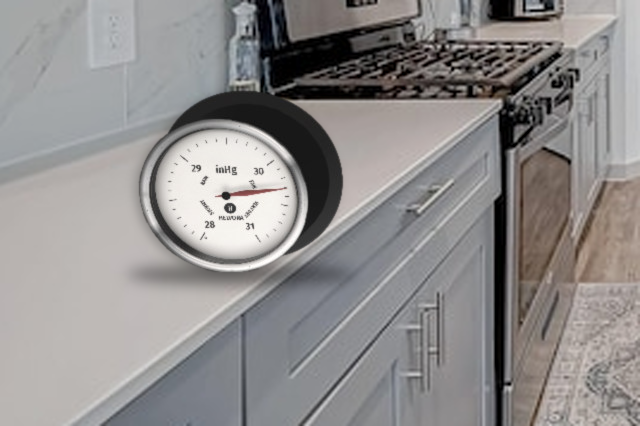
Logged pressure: 30.3 inHg
